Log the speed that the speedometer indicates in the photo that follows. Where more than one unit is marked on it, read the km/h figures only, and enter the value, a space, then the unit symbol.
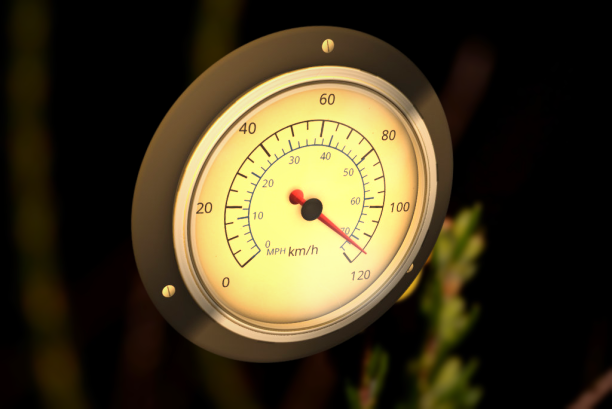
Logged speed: 115 km/h
